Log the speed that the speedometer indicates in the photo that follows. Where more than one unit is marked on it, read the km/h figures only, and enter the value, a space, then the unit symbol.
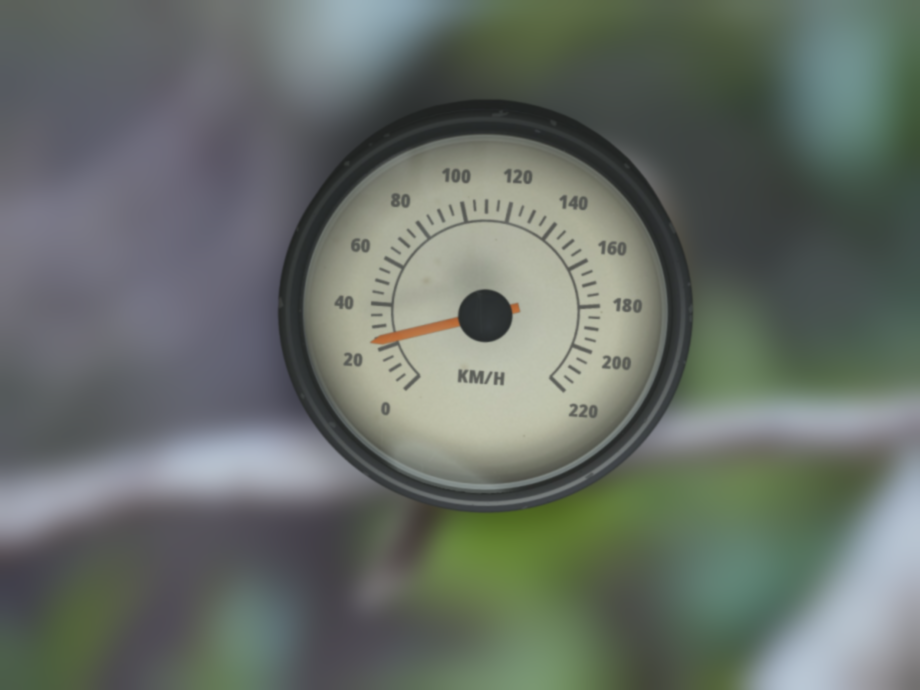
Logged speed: 25 km/h
